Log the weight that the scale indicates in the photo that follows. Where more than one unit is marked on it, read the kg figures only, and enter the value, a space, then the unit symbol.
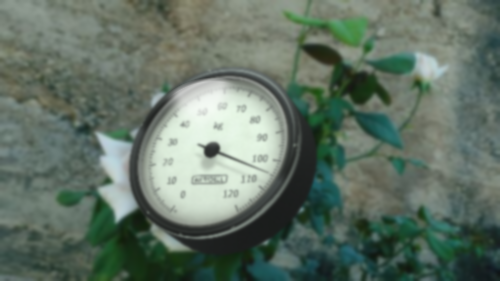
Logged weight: 105 kg
